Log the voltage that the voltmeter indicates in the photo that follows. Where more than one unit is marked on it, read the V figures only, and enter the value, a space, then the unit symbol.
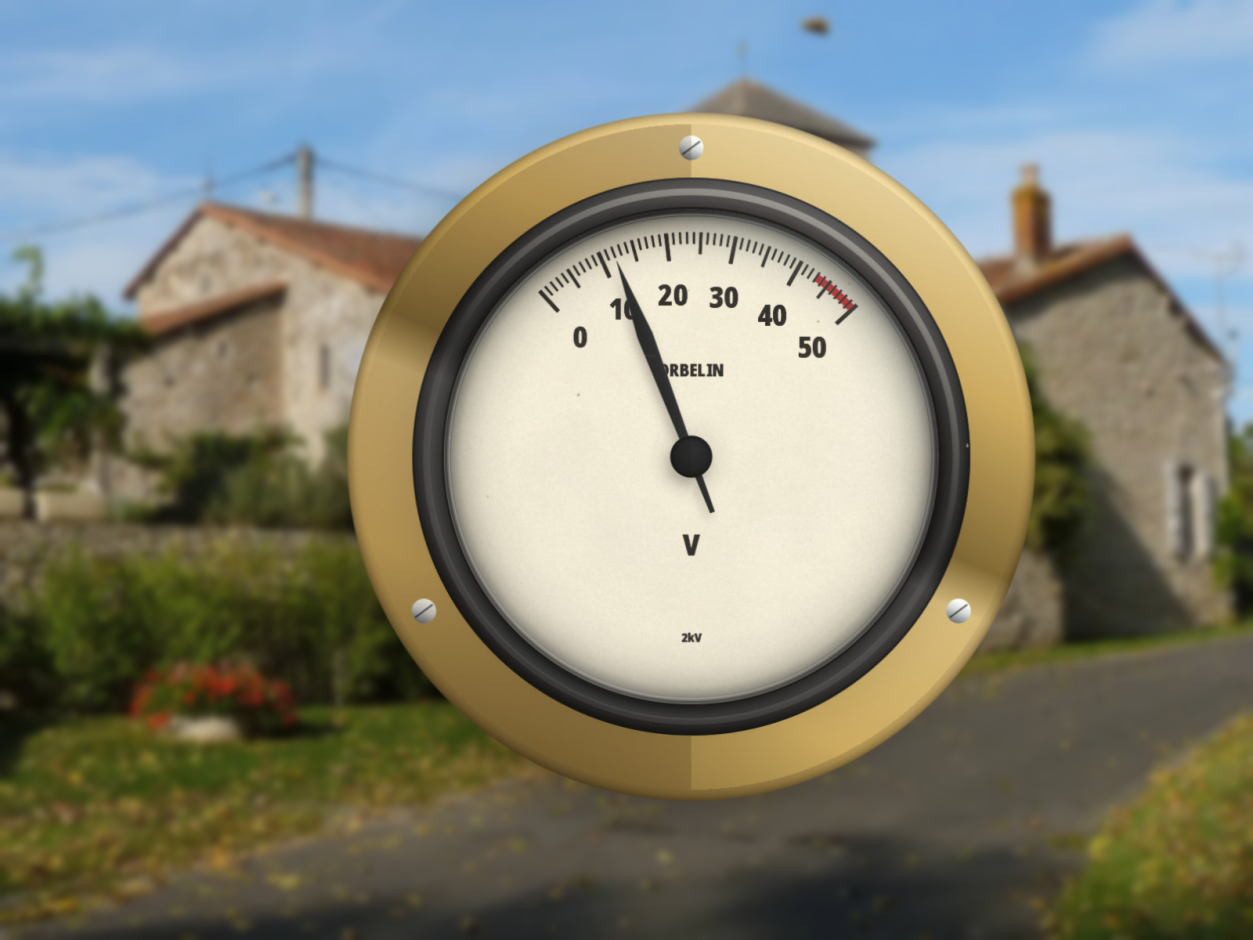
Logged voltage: 12 V
